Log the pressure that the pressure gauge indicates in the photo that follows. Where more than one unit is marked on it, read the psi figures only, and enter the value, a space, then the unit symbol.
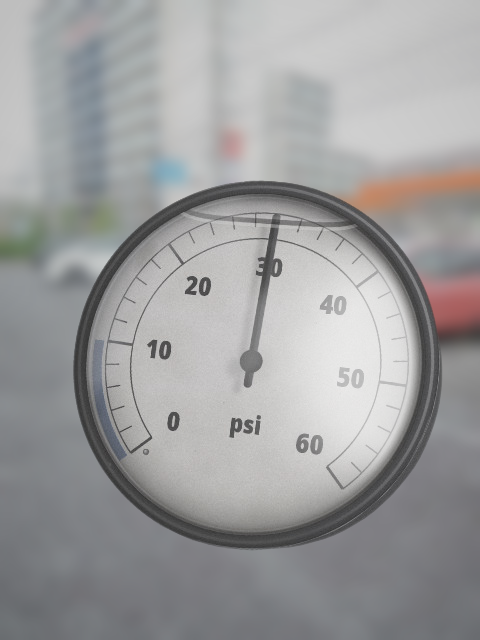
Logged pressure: 30 psi
